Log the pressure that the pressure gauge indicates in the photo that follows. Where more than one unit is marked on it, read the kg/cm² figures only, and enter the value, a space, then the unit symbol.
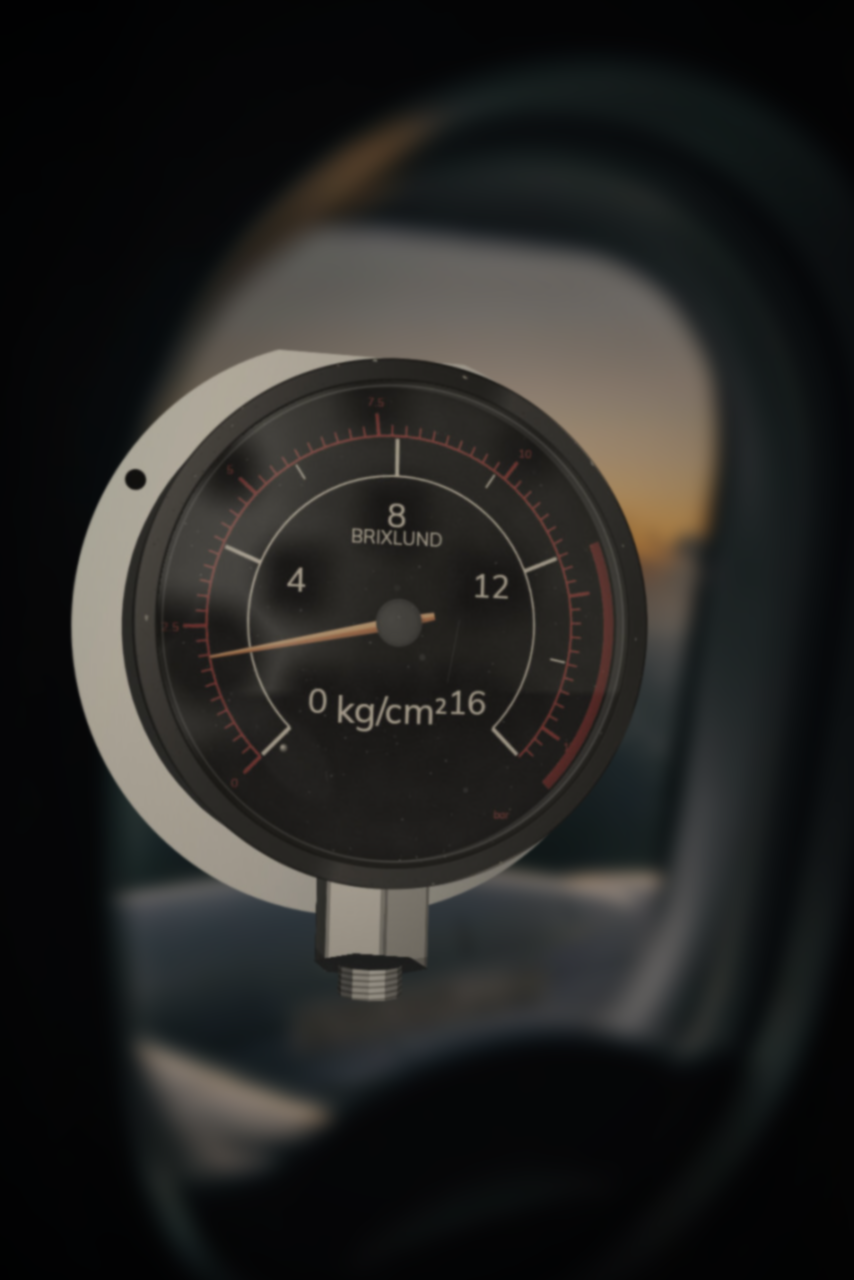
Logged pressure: 2 kg/cm²
